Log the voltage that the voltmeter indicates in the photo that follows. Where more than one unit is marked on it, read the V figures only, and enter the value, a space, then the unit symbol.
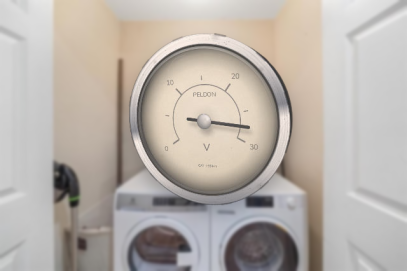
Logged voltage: 27.5 V
